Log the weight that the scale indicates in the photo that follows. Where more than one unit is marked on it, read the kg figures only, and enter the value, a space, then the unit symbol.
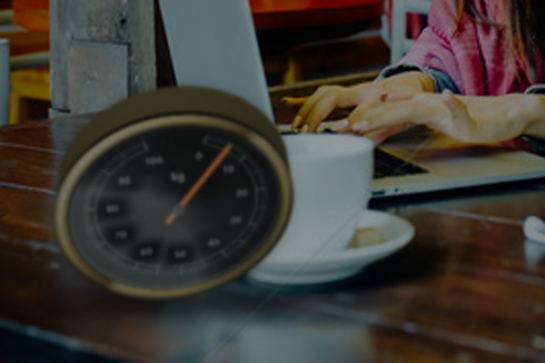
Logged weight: 5 kg
